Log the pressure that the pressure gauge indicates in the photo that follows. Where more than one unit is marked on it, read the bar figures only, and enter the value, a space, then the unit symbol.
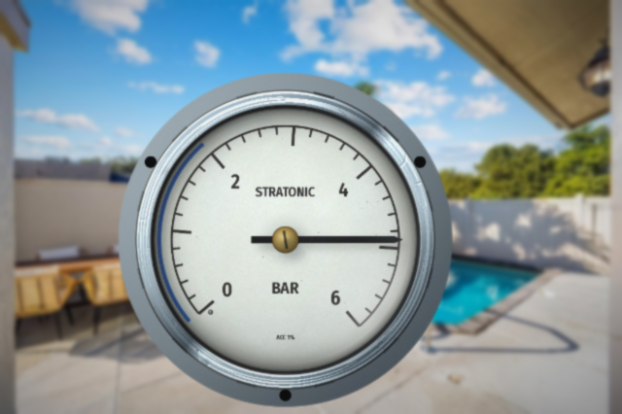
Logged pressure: 4.9 bar
